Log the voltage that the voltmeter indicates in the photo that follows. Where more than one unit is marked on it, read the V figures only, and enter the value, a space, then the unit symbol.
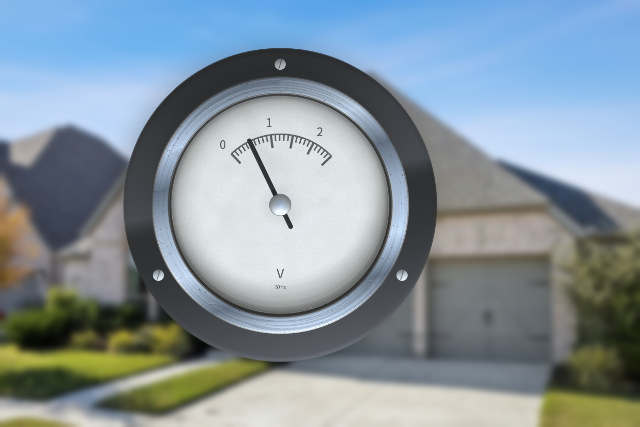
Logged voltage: 0.5 V
